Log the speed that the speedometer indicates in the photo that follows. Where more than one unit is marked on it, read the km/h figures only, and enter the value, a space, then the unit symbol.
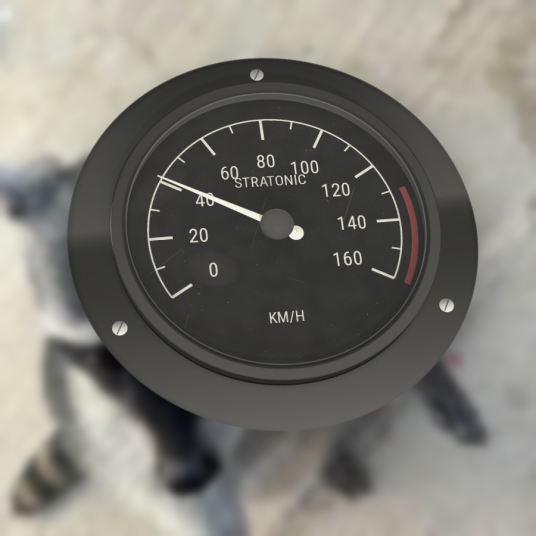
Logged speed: 40 km/h
